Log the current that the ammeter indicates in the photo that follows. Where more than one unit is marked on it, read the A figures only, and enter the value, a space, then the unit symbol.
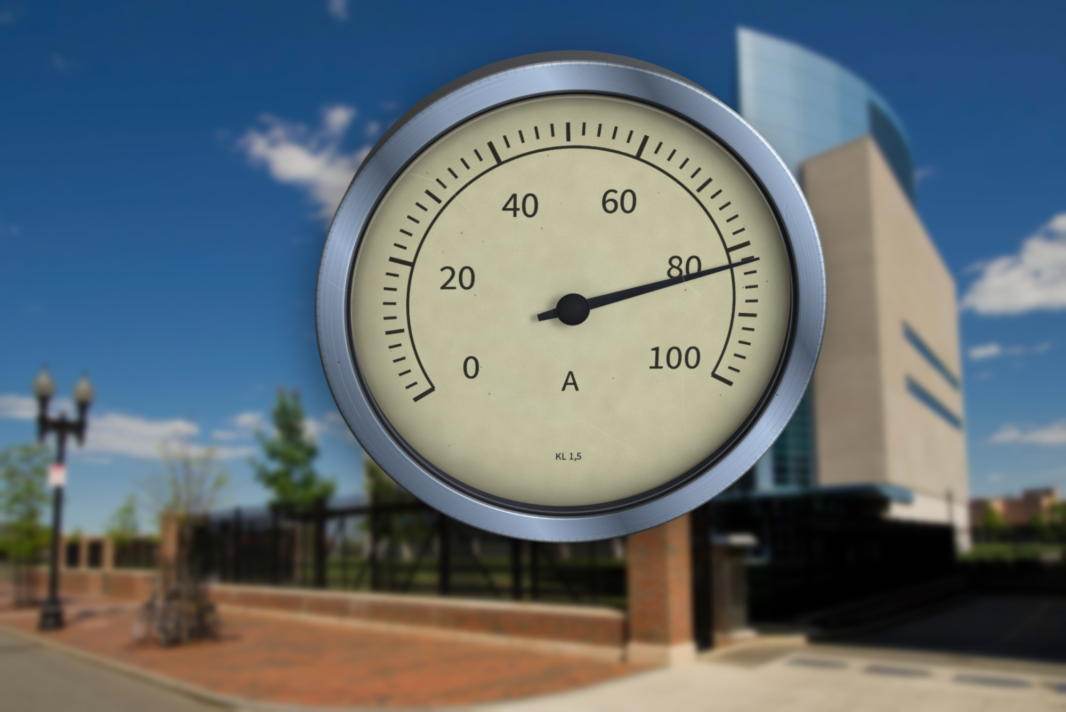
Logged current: 82 A
